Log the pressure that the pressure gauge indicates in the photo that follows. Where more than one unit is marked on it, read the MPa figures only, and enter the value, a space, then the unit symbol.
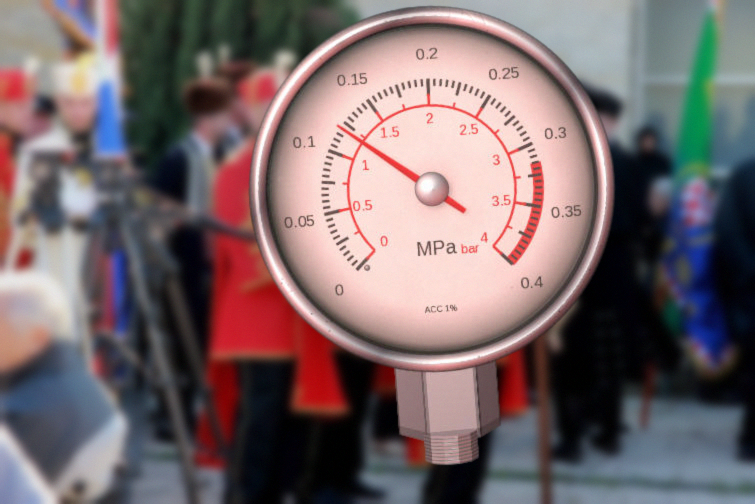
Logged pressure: 0.12 MPa
